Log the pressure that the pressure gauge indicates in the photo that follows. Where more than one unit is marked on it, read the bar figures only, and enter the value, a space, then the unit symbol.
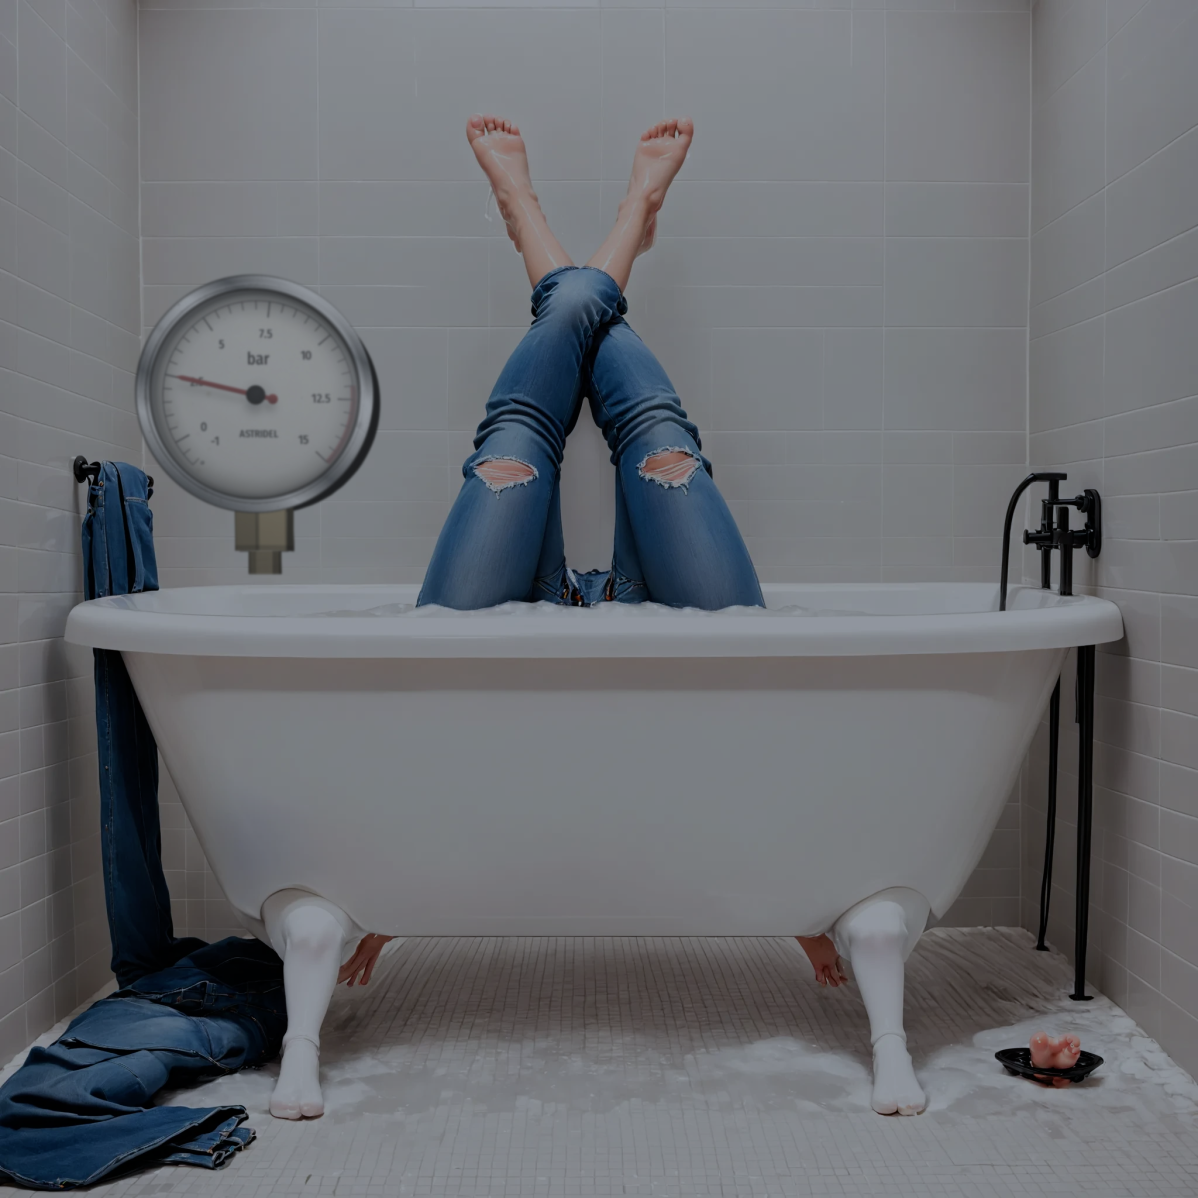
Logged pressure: 2.5 bar
